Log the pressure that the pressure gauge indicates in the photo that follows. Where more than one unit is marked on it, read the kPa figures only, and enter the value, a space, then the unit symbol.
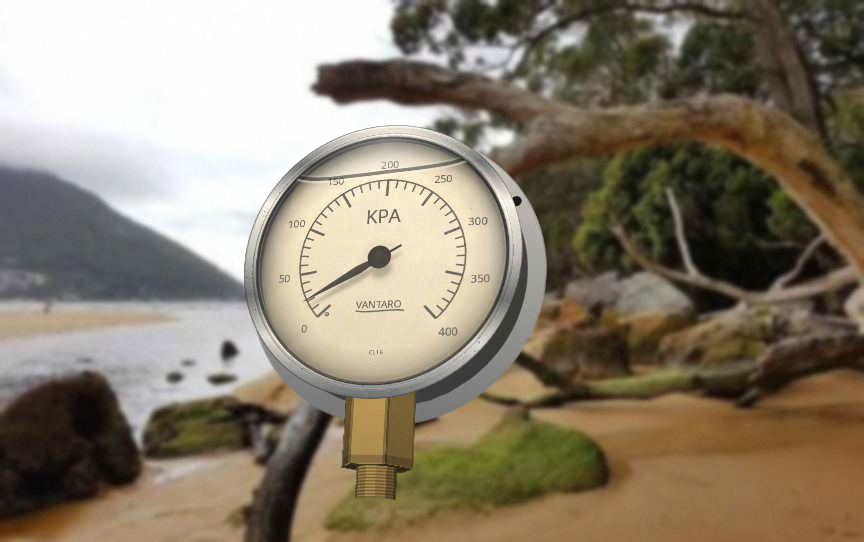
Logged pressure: 20 kPa
